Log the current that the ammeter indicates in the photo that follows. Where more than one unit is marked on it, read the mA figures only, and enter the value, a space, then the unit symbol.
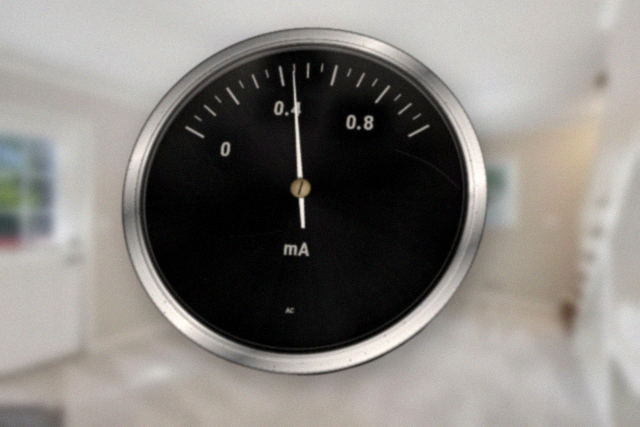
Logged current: 0.45 mA
